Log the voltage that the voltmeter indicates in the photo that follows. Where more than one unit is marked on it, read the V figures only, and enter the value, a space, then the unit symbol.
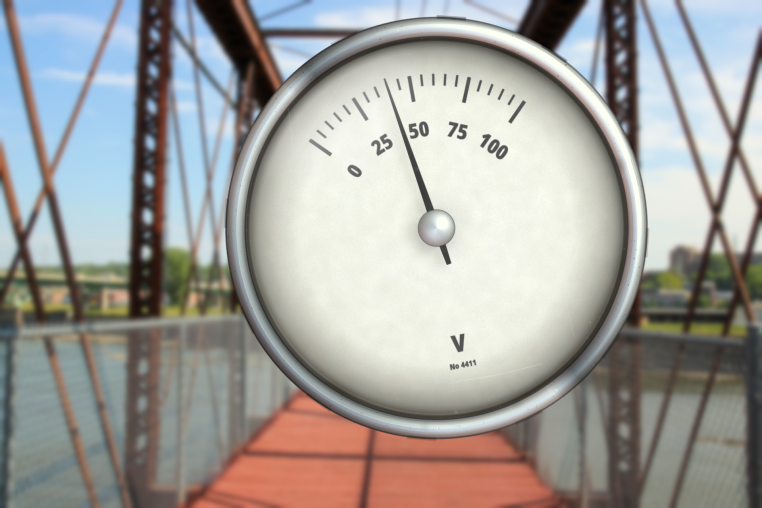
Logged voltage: 40 V
